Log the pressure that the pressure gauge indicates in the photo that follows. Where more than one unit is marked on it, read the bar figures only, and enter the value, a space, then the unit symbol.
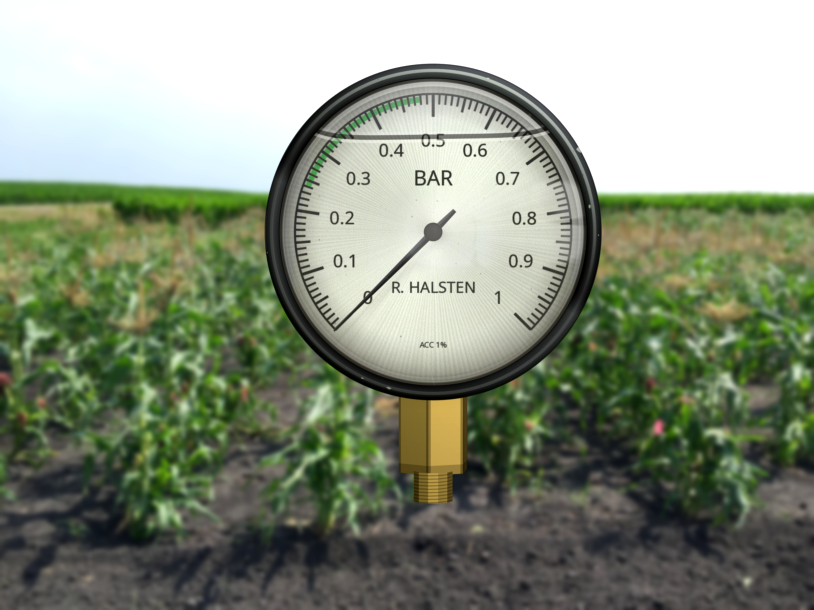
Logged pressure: 0 bar
